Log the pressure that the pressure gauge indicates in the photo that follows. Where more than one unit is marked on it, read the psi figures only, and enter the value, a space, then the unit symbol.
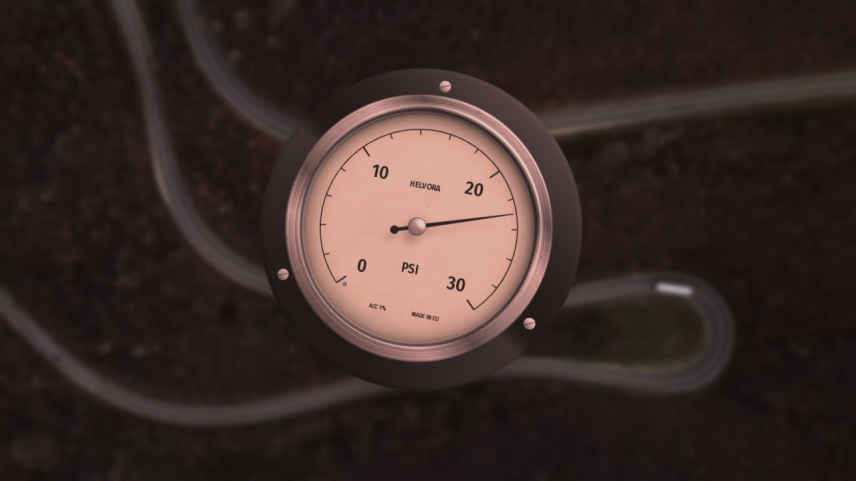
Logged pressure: 23 psi
